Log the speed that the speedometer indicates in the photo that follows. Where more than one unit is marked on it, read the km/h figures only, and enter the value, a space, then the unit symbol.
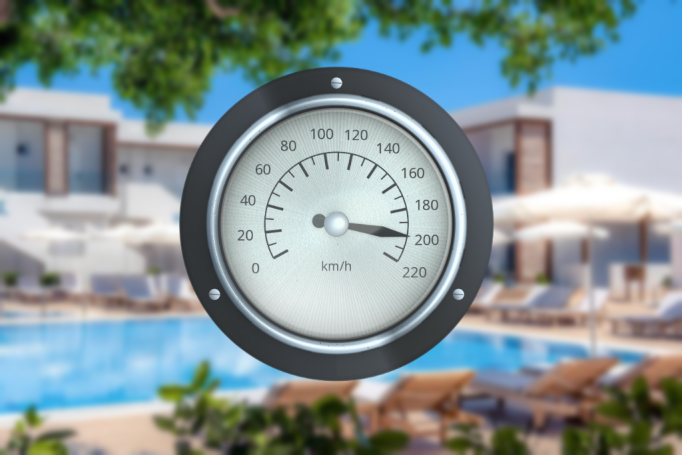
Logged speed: 200 km/h
